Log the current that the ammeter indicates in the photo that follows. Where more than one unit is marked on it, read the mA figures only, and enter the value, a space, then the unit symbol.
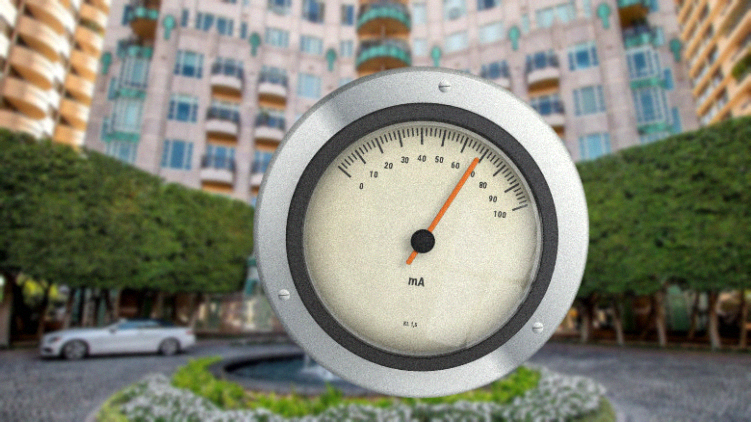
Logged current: 68 mA
